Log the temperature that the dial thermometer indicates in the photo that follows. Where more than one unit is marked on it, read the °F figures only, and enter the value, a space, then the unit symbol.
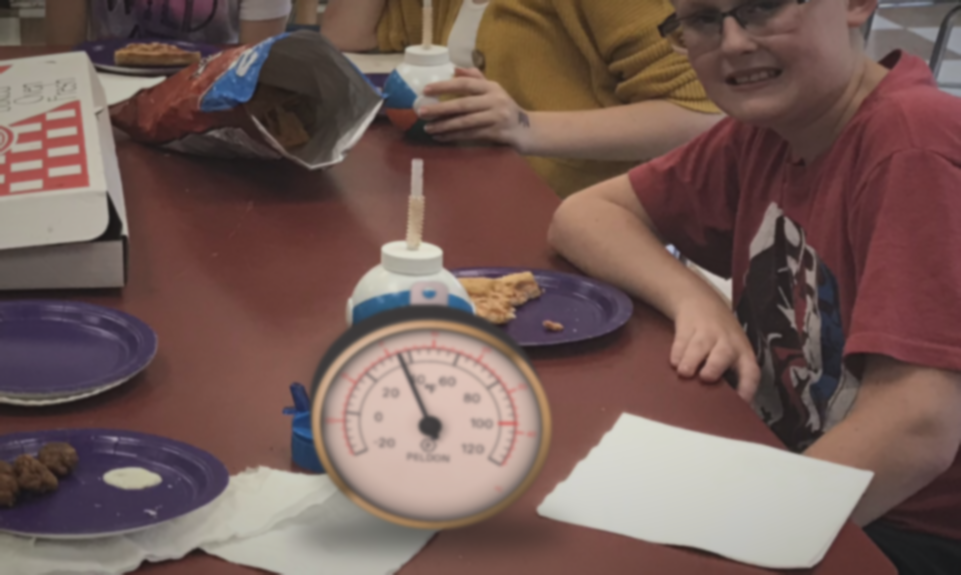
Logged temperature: 36 °F
